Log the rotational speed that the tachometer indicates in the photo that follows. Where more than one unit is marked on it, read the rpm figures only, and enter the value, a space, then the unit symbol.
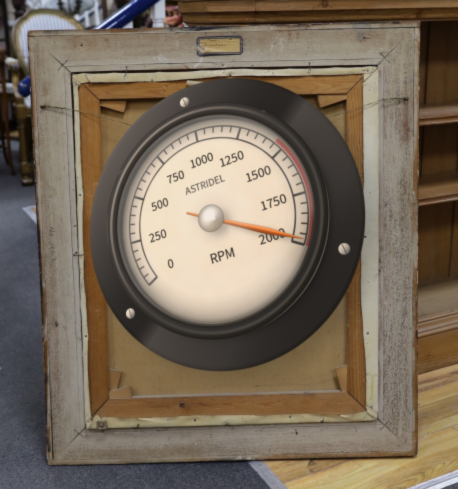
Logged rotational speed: 1975 rpm
